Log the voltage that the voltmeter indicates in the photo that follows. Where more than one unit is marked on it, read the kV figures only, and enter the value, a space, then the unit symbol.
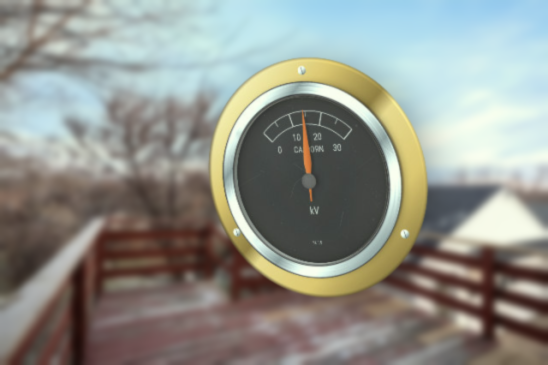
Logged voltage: 15 kV
